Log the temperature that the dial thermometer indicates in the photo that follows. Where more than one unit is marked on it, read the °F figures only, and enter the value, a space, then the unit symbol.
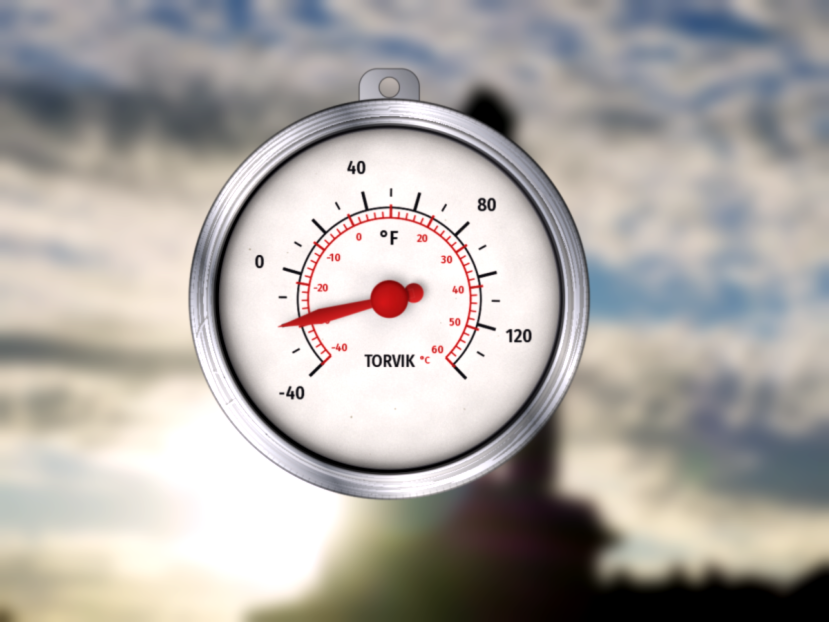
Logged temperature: -20 °F
